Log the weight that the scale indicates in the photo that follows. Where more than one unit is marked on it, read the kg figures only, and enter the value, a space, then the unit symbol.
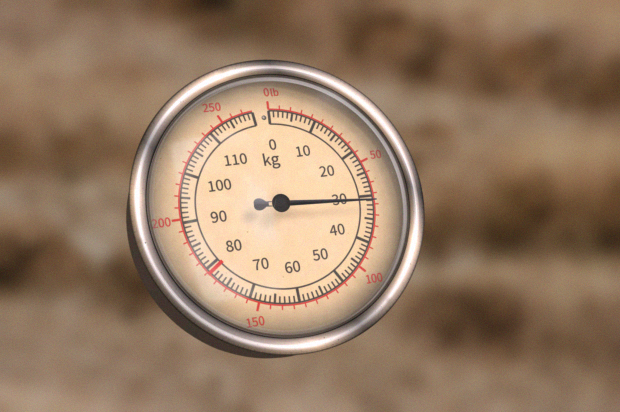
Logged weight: 31 kg
